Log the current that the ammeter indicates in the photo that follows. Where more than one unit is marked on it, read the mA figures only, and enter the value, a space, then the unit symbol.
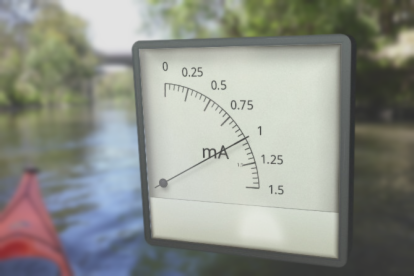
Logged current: 1 mA
